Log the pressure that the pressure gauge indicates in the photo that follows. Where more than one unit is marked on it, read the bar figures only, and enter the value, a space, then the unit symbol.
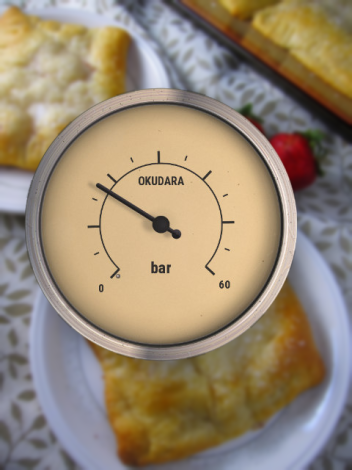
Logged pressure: 17.5 bar
